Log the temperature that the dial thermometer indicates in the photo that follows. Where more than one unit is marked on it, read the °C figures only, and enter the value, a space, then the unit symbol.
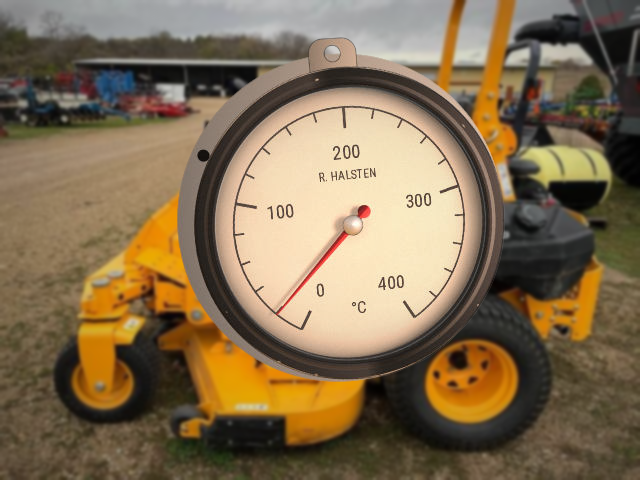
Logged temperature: 20 °C
